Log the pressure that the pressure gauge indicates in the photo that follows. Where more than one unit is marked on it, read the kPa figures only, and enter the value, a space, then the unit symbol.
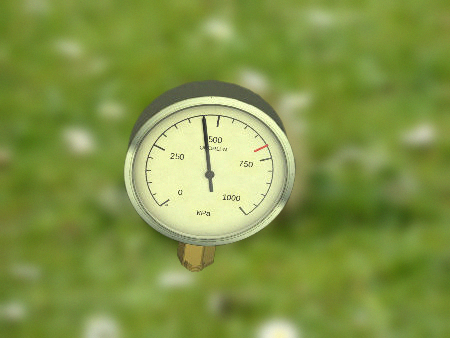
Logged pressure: 450 kPa
